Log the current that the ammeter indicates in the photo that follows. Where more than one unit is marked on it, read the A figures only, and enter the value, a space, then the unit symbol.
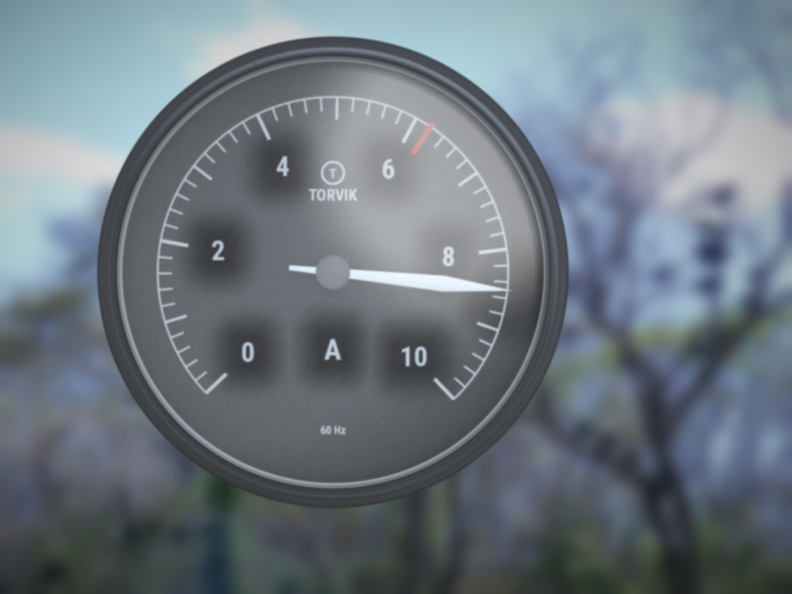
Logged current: 8.5 A
